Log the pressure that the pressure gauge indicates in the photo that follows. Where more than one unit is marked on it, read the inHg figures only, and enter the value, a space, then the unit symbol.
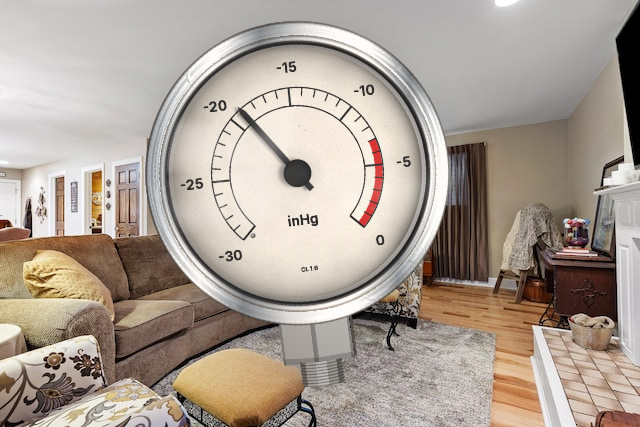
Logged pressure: -19 inHg
